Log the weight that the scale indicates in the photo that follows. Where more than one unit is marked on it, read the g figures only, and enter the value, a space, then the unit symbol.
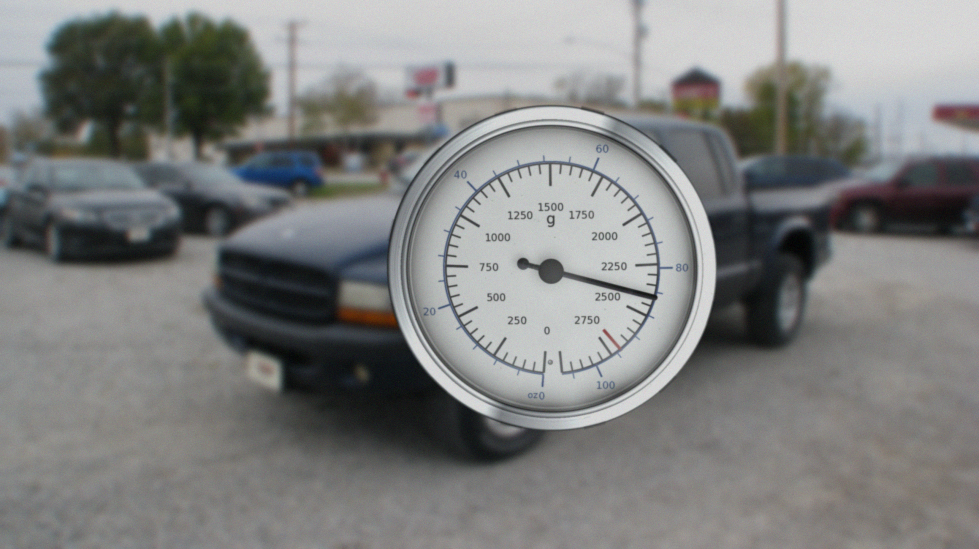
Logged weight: 2400 g
